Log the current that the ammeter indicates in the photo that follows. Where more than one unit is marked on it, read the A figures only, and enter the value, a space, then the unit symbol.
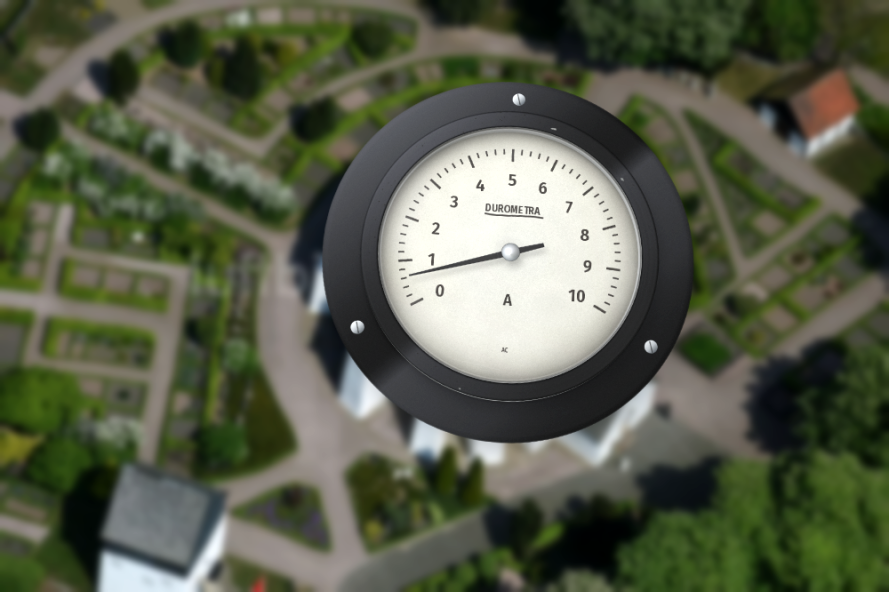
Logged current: 0.6 A
